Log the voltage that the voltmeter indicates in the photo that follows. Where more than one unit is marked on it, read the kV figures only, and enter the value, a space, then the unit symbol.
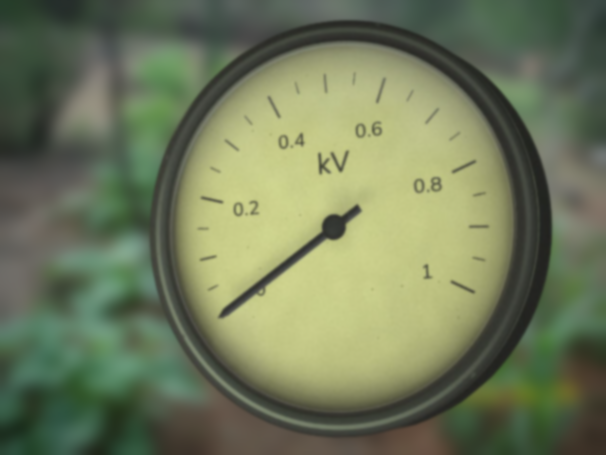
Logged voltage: 0 kV
